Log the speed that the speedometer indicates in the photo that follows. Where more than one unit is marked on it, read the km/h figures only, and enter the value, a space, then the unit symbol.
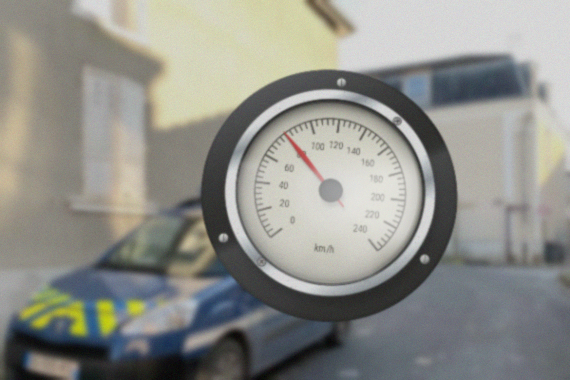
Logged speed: 80 km/h
